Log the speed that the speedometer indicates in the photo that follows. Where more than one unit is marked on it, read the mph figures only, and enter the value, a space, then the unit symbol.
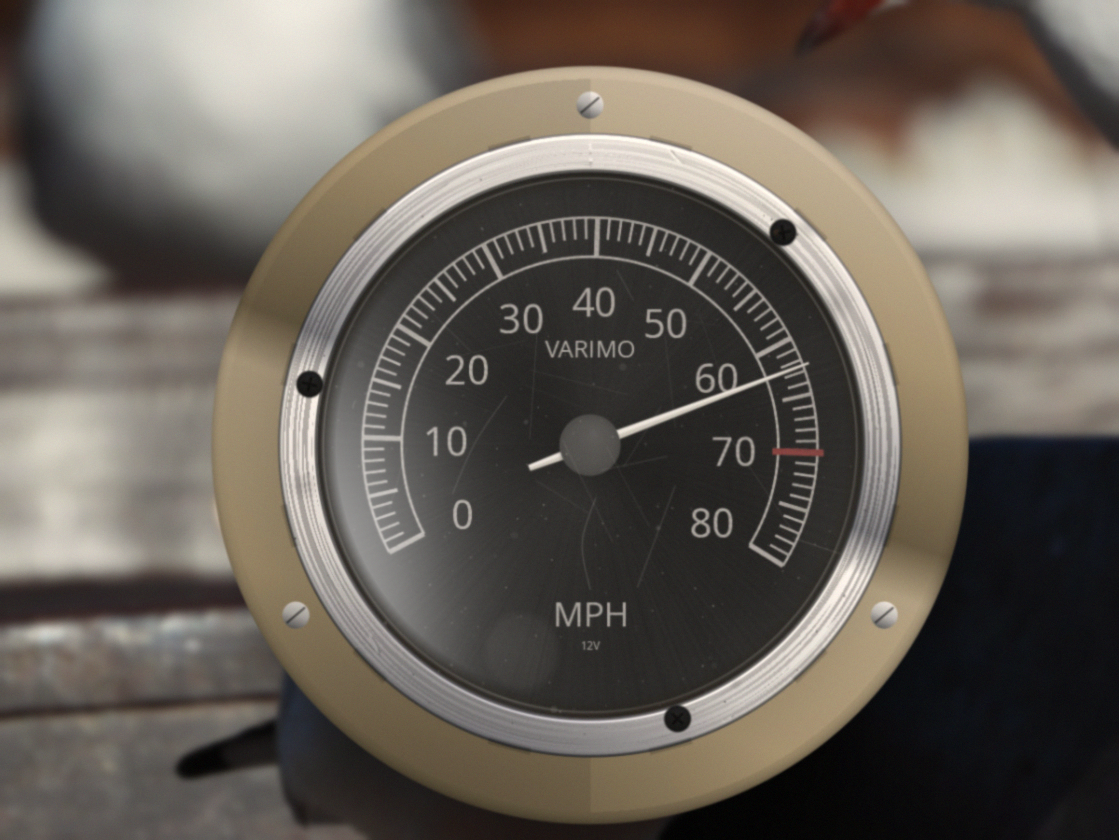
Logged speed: 62.5 mph
